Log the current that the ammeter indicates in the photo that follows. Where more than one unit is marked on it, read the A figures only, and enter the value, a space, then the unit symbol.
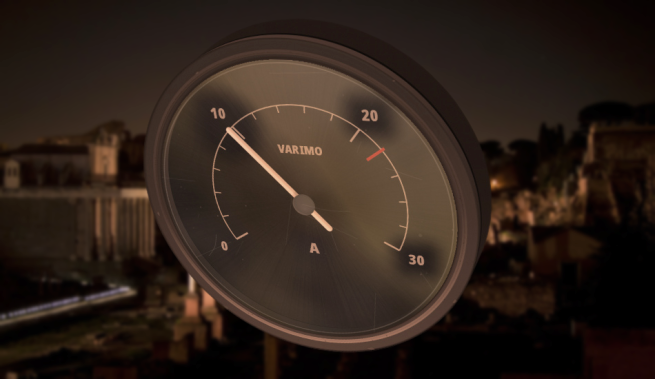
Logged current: 10 A
